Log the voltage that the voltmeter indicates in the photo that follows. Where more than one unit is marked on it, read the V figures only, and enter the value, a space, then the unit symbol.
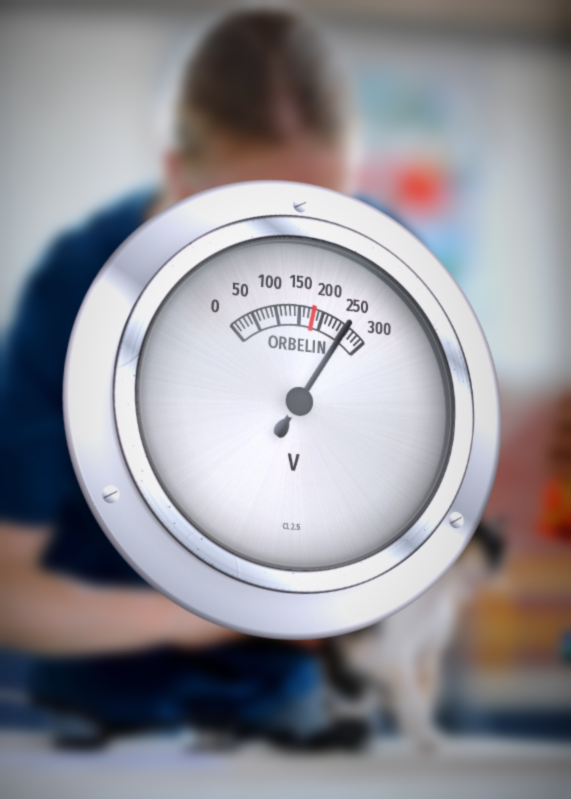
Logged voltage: 250 V
